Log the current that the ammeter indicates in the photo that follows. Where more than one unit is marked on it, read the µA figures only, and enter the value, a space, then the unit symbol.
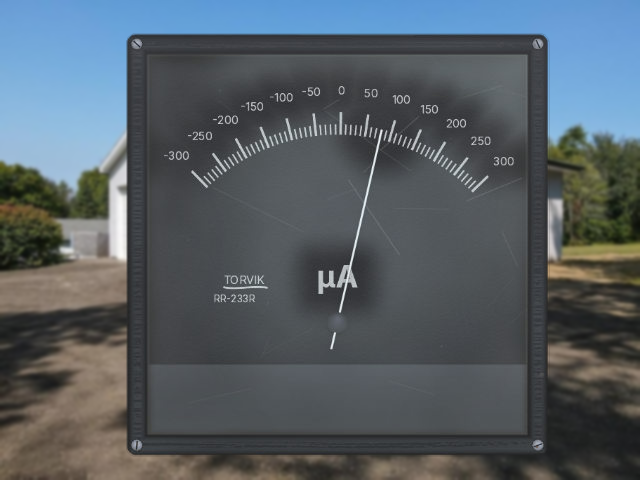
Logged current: 80 µA
